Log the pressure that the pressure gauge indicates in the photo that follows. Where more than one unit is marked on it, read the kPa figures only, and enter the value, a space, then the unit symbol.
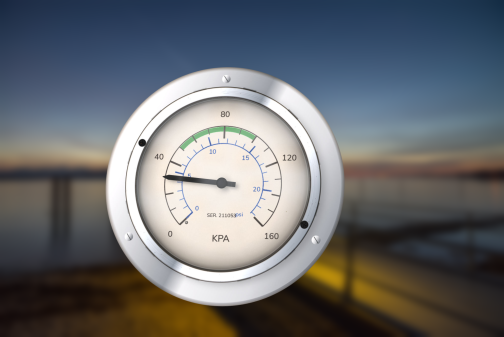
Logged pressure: 30 kPa
